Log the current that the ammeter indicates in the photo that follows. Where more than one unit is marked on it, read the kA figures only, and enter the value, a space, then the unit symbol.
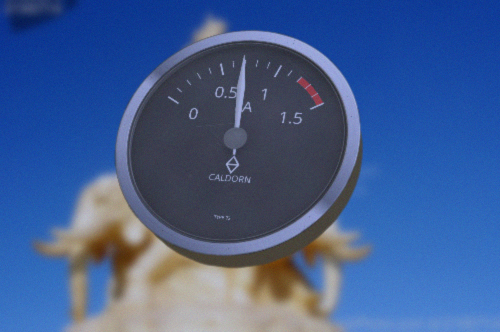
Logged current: 0.7 kA
